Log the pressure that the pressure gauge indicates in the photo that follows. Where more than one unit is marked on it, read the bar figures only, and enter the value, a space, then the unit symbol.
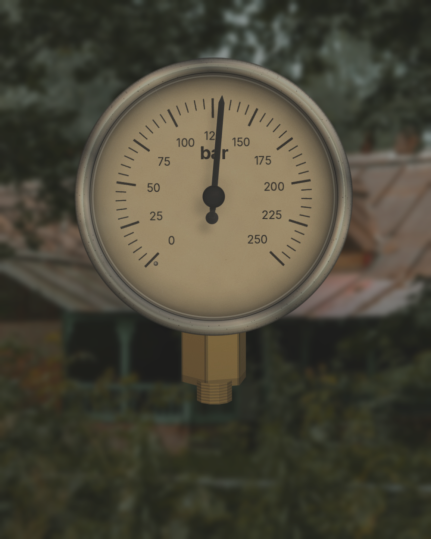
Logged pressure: 130 bar
